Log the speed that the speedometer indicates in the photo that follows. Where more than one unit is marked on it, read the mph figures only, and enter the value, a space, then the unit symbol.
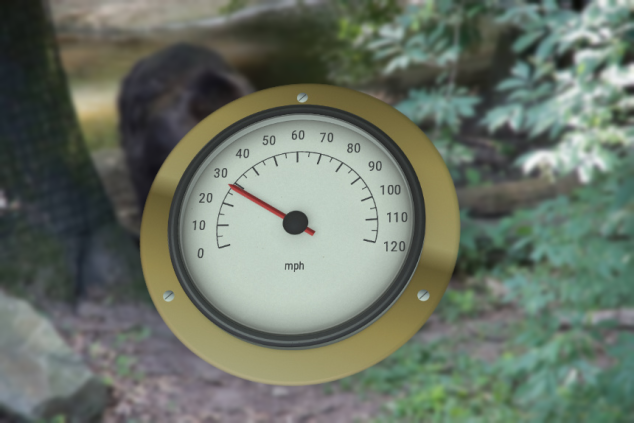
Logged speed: 27.5 mph
